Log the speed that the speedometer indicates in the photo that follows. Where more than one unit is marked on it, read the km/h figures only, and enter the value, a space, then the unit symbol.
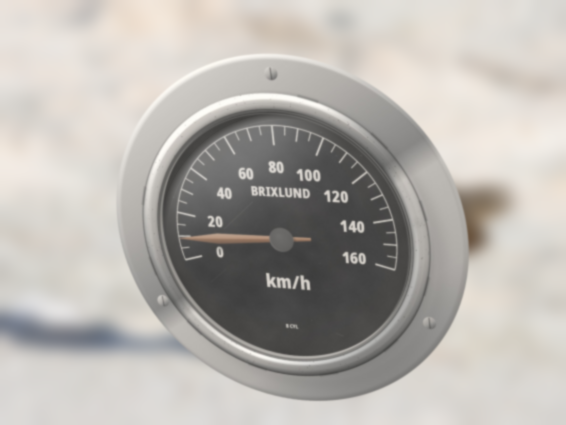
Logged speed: 10 km/h
